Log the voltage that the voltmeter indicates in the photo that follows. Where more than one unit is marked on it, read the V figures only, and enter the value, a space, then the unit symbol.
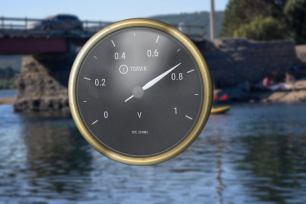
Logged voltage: 0.75 V
